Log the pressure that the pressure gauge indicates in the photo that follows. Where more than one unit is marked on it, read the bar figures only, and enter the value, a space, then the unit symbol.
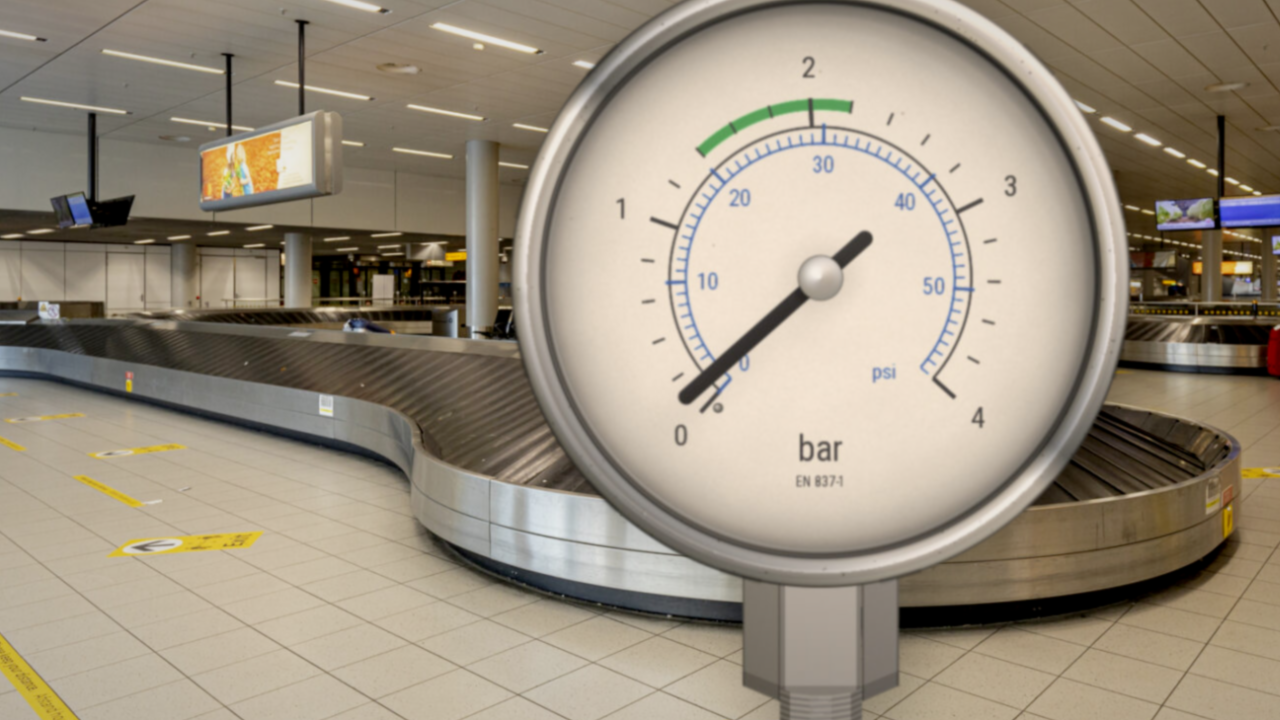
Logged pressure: 0.1 bar
